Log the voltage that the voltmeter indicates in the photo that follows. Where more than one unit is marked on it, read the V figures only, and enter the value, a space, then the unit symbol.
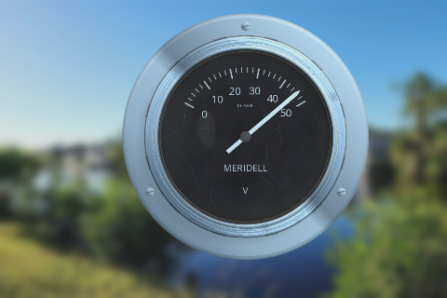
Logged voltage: 46 V
